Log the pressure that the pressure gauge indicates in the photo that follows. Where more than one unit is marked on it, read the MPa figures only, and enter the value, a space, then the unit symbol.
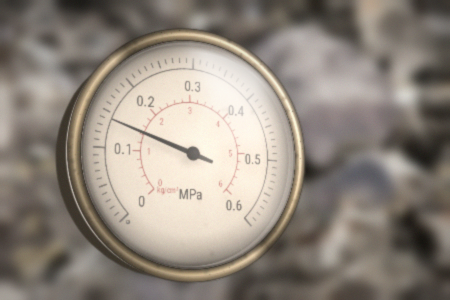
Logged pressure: 0.14 MPa
